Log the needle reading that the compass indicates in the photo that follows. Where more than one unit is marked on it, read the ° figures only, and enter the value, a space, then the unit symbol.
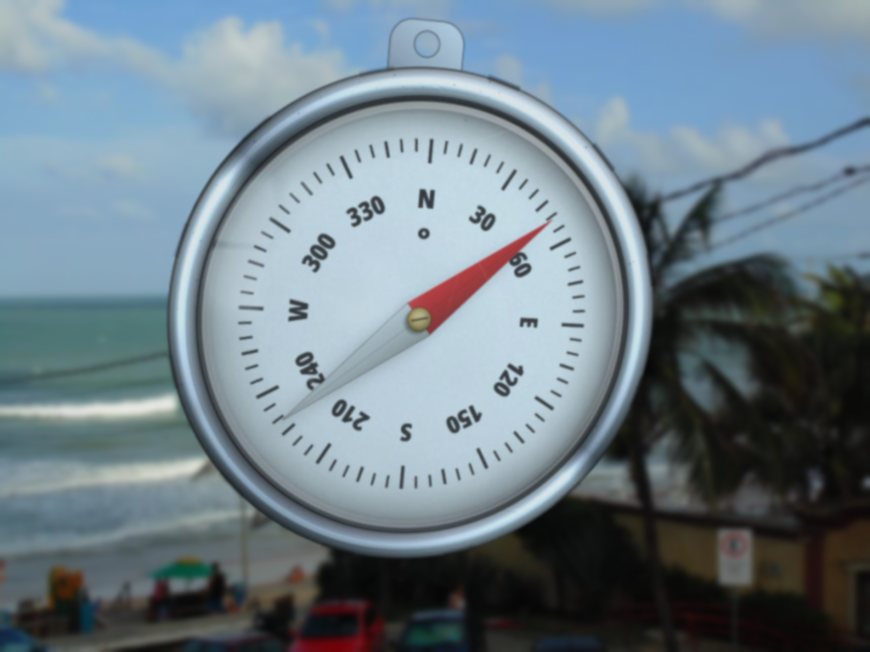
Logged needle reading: 50 °
